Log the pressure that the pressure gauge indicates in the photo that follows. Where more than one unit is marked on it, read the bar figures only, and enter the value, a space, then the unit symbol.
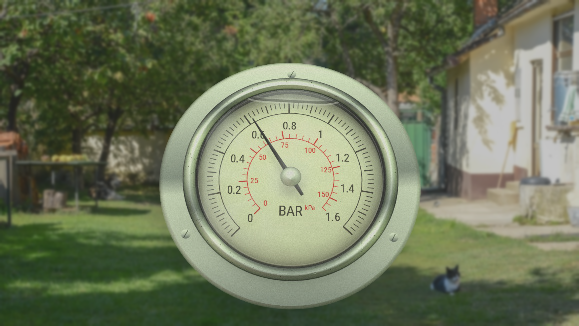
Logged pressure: 0.62 bar
